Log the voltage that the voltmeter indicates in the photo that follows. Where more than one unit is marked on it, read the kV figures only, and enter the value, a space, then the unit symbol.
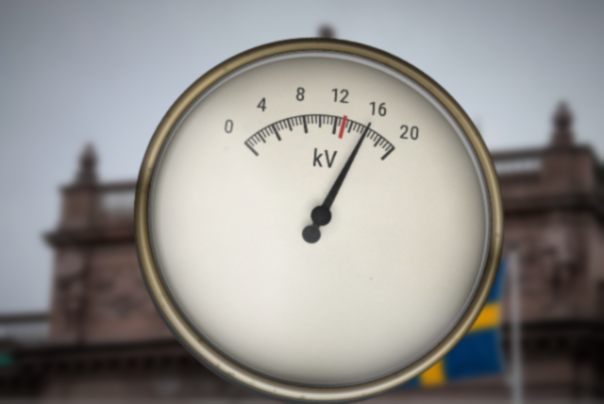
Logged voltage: 16 kV
